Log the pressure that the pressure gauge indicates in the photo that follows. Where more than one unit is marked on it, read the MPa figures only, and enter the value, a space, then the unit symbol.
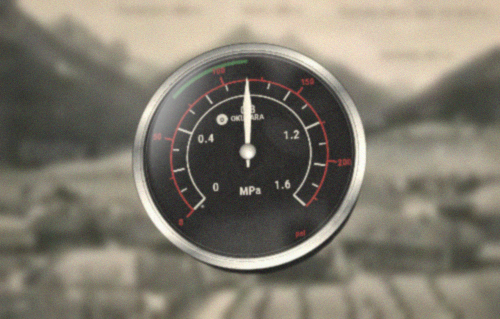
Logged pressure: 0.8 MPa
